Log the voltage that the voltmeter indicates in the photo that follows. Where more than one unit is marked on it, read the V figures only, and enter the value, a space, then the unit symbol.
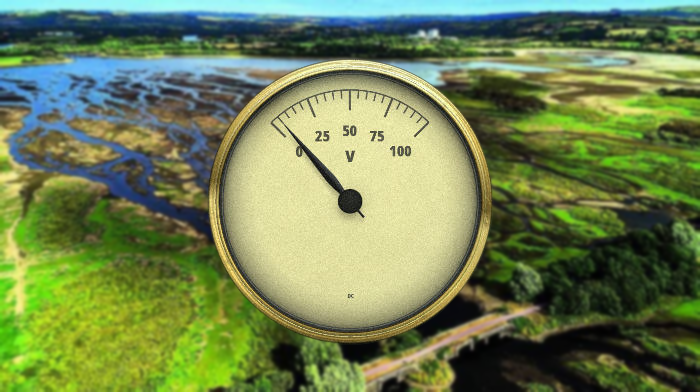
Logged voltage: 5 V
